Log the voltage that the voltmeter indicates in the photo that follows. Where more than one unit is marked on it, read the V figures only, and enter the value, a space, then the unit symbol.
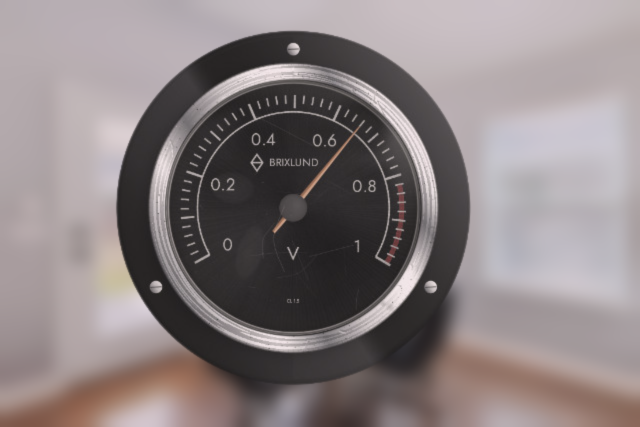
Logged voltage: 0.66 V
